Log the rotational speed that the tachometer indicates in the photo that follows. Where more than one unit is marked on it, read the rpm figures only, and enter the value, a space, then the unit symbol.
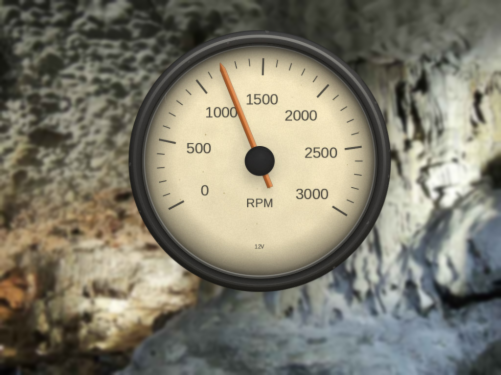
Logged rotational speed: 1200 rpm
